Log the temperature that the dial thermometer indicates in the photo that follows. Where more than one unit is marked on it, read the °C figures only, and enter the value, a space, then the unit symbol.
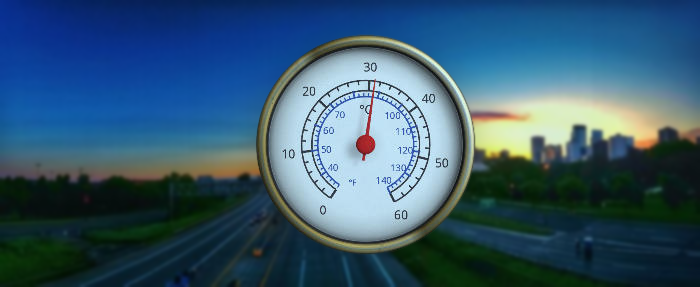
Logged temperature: 31 °C
